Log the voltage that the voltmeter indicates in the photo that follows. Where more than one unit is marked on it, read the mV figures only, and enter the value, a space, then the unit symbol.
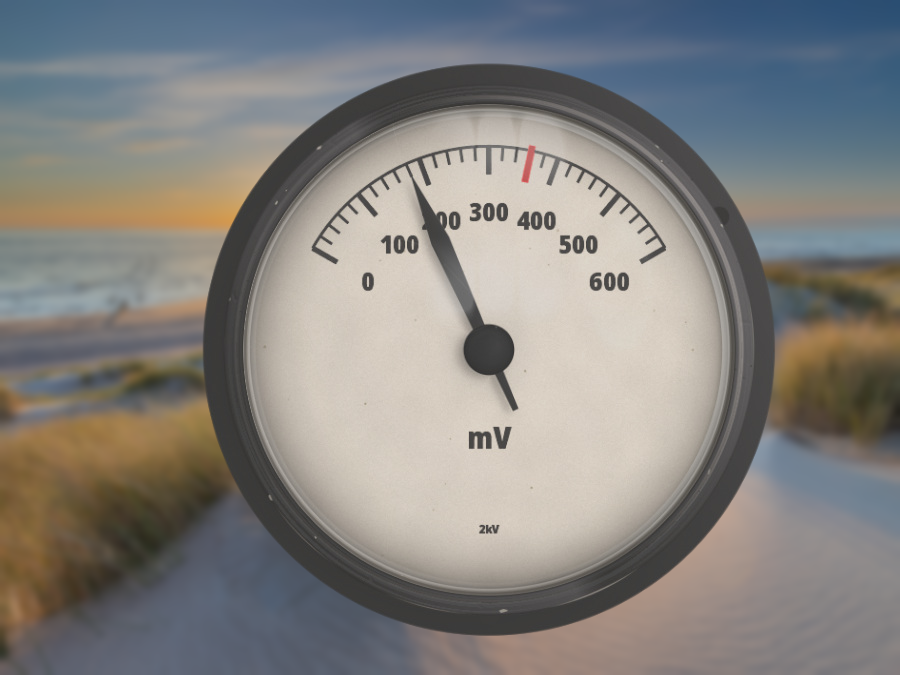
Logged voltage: 180 mV
